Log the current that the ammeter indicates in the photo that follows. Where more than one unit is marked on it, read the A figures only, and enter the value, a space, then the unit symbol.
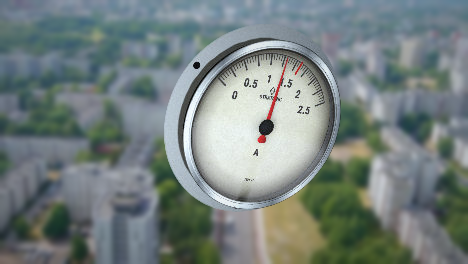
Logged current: 1.25 A
